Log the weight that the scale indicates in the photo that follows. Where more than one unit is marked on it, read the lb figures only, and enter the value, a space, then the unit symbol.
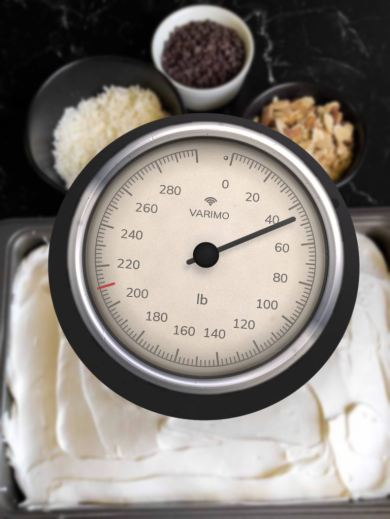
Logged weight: 46 lb
